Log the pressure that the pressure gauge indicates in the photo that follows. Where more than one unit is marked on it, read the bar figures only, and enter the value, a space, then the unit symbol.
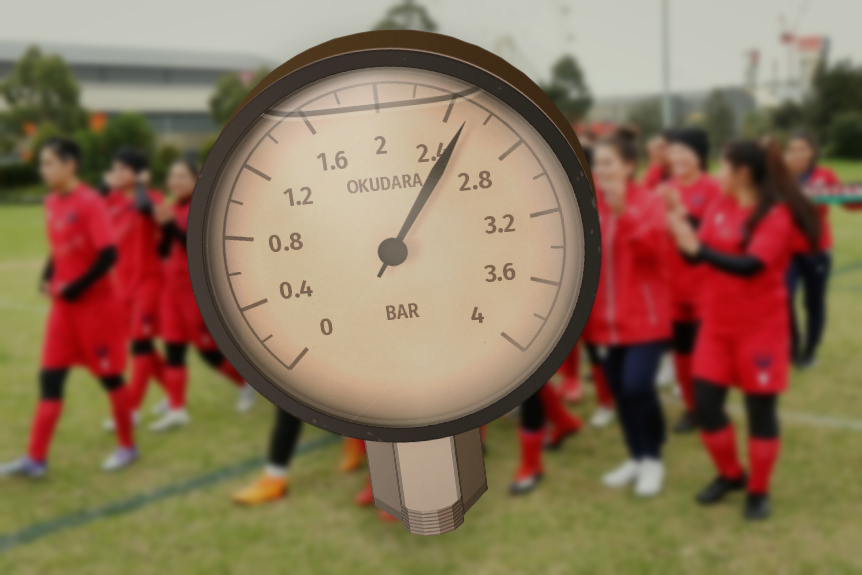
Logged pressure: 2.5 bar
